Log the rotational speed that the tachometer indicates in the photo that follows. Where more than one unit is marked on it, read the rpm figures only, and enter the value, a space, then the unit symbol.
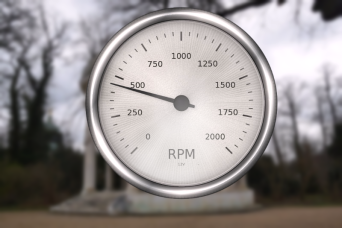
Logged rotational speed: 450 rpm
